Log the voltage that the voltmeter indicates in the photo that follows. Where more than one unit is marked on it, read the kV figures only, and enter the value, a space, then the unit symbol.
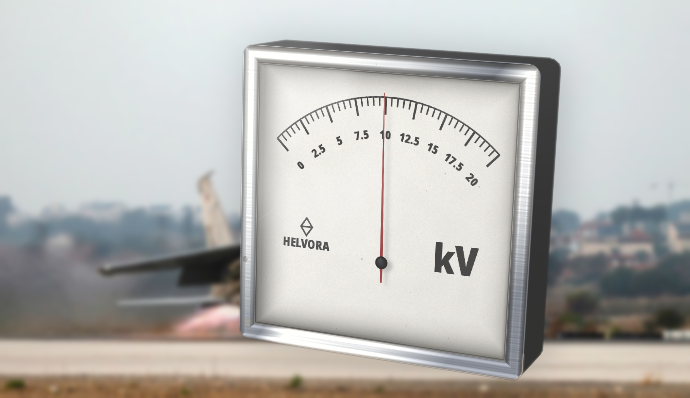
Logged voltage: 10 kV
